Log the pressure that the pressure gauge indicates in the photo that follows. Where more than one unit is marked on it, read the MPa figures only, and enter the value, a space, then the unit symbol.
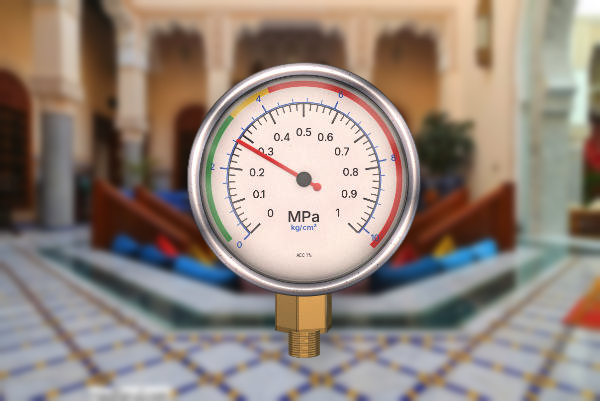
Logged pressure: 0.28 MPa
